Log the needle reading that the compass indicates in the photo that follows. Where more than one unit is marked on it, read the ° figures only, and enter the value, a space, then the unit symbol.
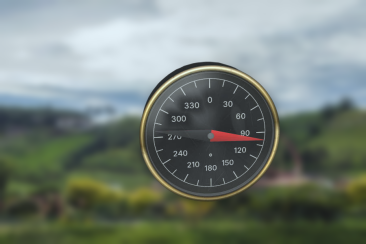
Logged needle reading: 97.5 °
